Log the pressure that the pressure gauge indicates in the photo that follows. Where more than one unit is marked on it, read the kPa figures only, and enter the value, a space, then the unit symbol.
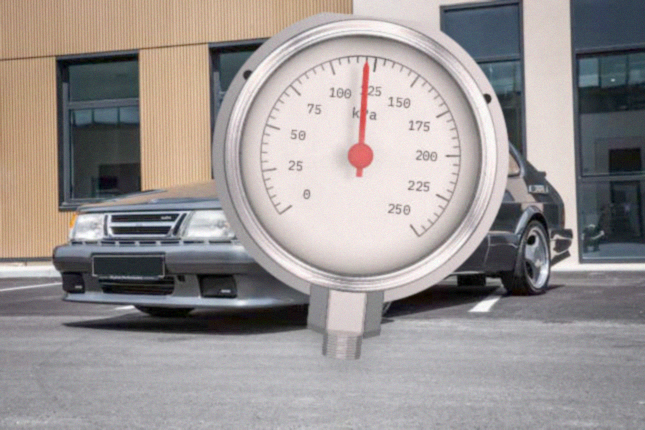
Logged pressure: 120 kPa
